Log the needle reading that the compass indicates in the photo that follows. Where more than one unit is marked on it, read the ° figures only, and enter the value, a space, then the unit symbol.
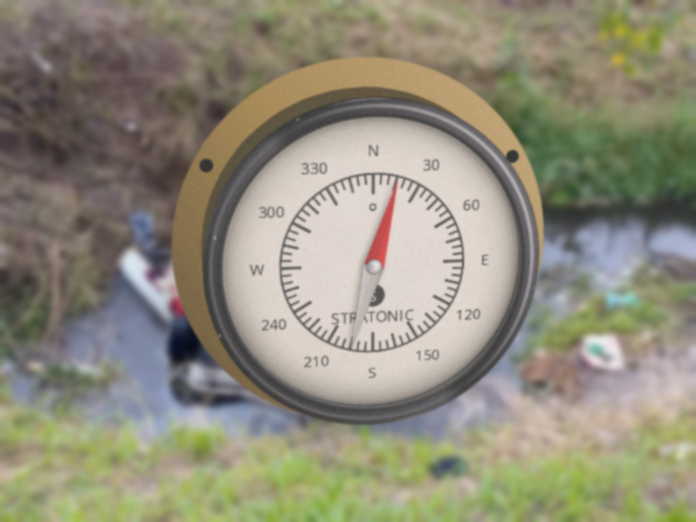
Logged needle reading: 15 °
